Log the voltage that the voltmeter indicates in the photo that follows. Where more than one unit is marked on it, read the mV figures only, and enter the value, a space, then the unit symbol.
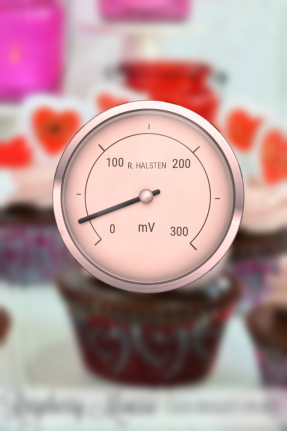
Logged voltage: 25 mV
